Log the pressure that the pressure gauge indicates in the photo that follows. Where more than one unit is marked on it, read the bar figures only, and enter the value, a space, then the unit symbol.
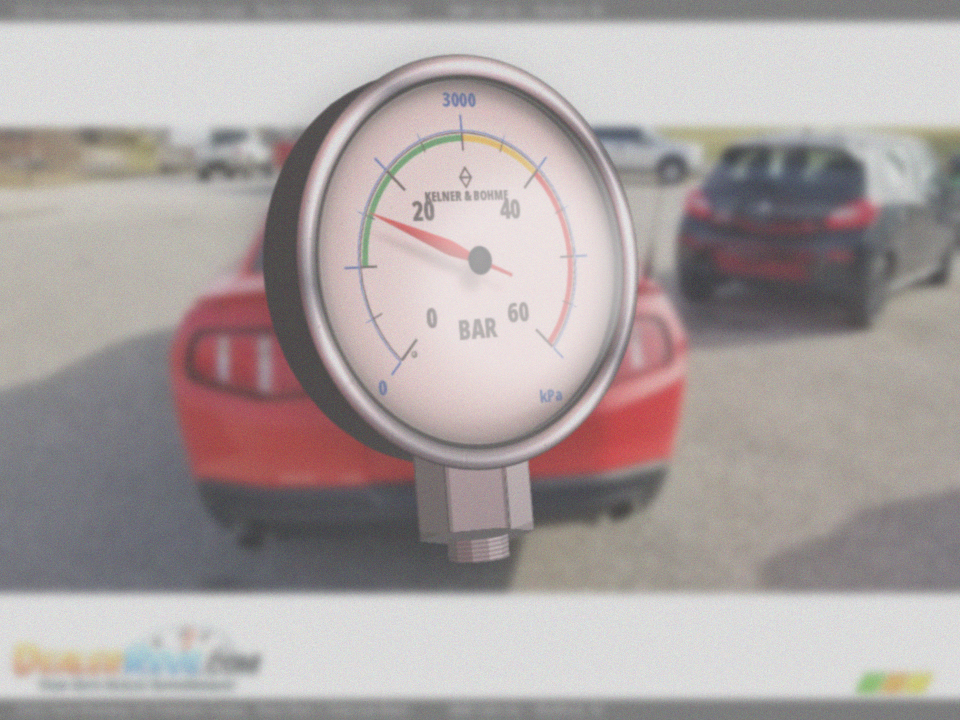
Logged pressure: 15 bar
